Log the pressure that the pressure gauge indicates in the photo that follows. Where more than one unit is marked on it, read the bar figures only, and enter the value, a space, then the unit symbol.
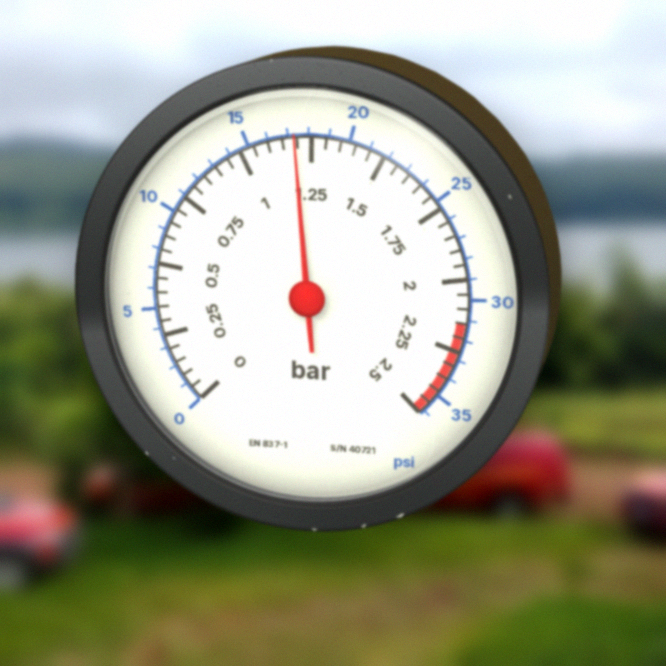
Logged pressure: 1.2 bar
